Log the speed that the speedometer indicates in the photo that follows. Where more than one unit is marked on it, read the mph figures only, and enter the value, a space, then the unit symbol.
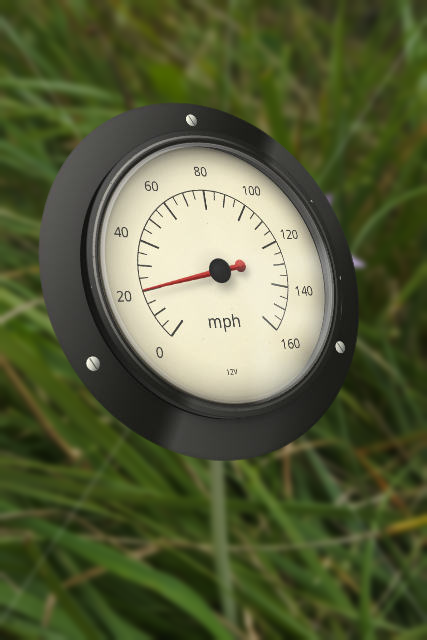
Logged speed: 20 mph
